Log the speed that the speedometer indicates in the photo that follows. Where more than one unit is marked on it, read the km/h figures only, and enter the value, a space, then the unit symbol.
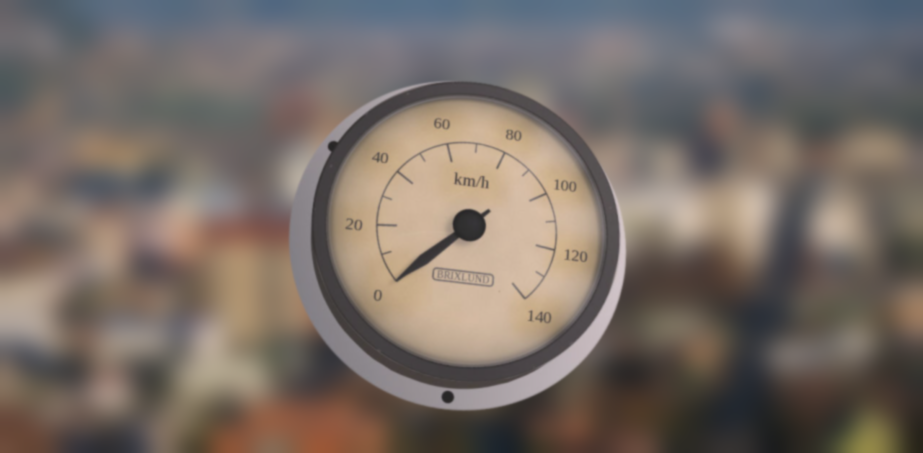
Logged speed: 0 km/h
